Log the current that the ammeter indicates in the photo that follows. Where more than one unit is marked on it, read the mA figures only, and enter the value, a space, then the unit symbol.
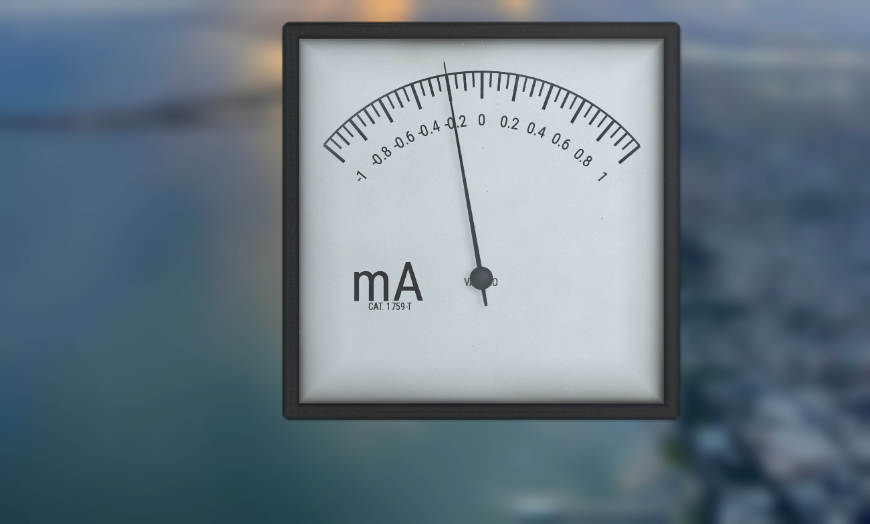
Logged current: -0.2 mA
